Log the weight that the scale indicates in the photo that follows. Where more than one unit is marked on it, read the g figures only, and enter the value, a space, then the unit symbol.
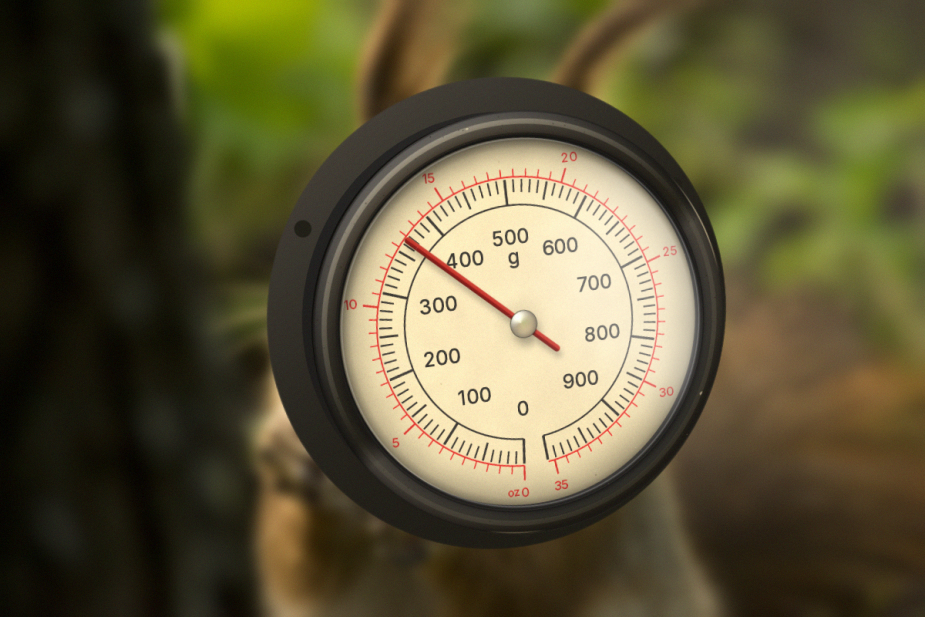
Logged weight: 365 g
